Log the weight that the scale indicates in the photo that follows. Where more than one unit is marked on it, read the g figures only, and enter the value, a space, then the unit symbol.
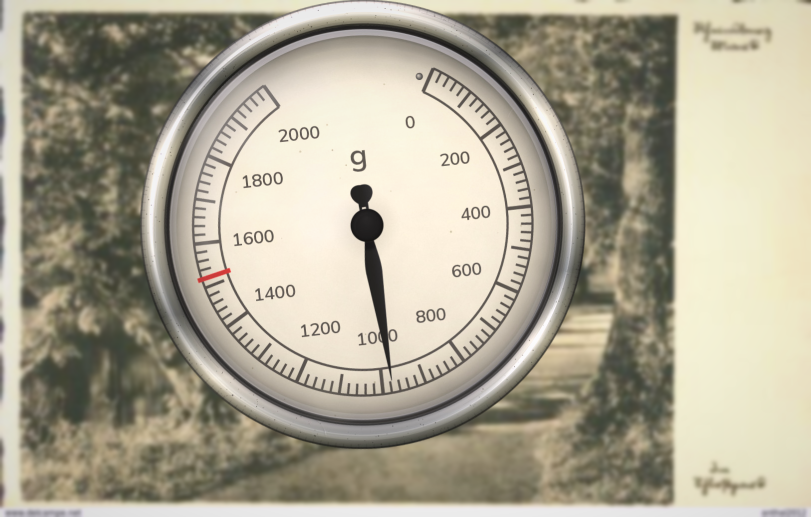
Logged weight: 980 g
